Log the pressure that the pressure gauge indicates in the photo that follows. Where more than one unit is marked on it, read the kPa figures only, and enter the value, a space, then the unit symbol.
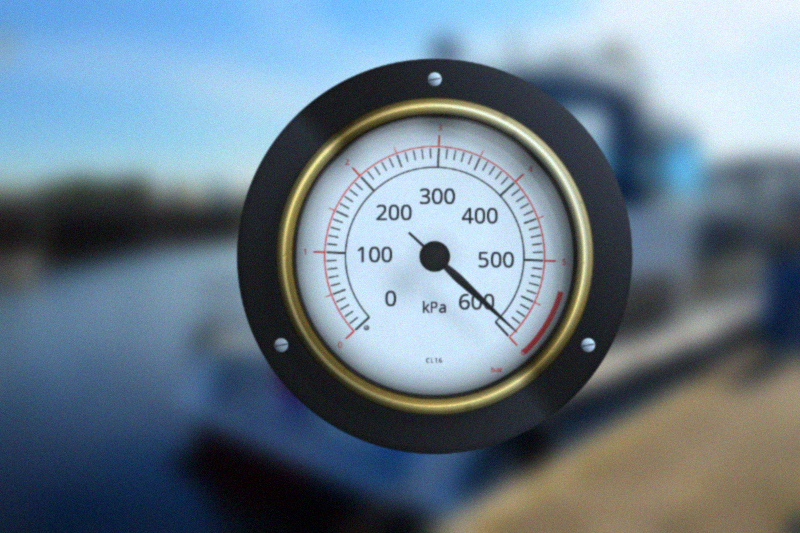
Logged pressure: 590 kPa
